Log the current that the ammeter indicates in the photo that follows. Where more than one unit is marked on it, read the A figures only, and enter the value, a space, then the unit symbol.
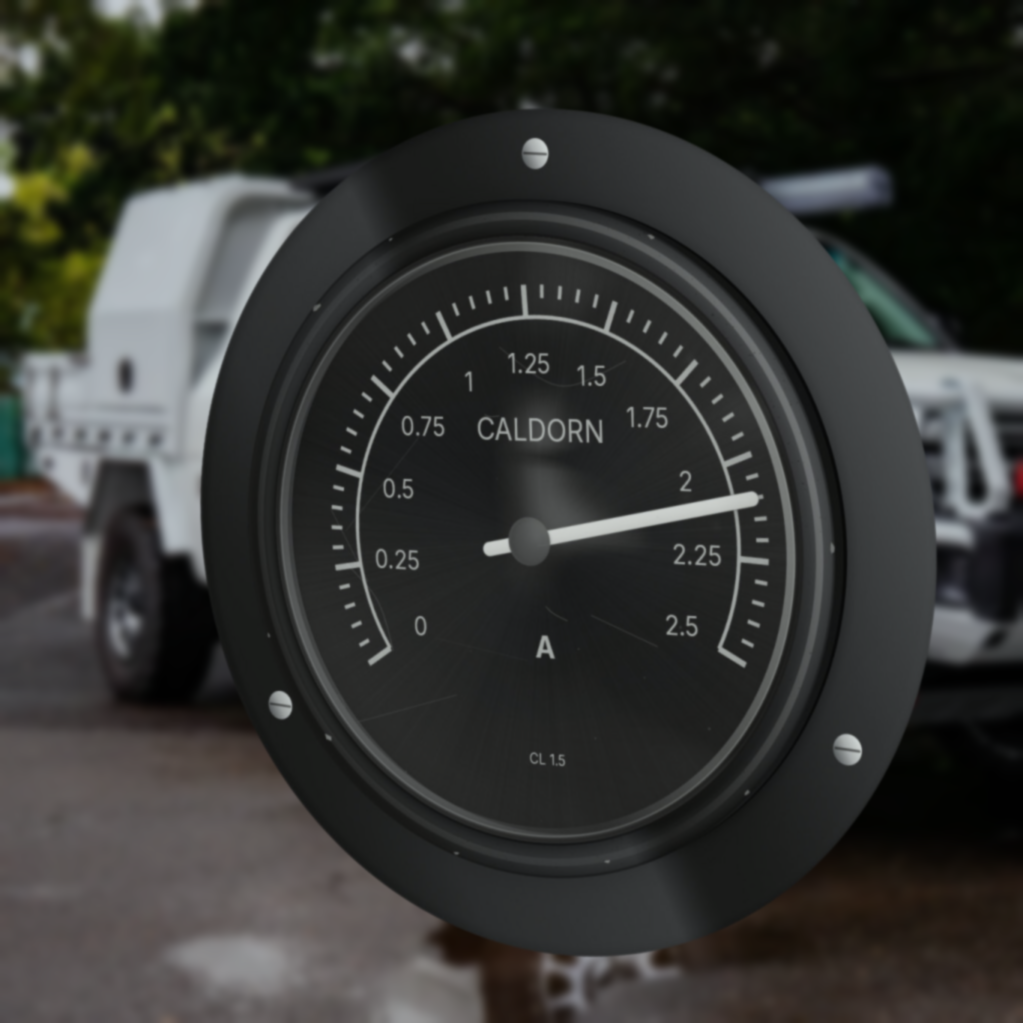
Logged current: 2.1 A
